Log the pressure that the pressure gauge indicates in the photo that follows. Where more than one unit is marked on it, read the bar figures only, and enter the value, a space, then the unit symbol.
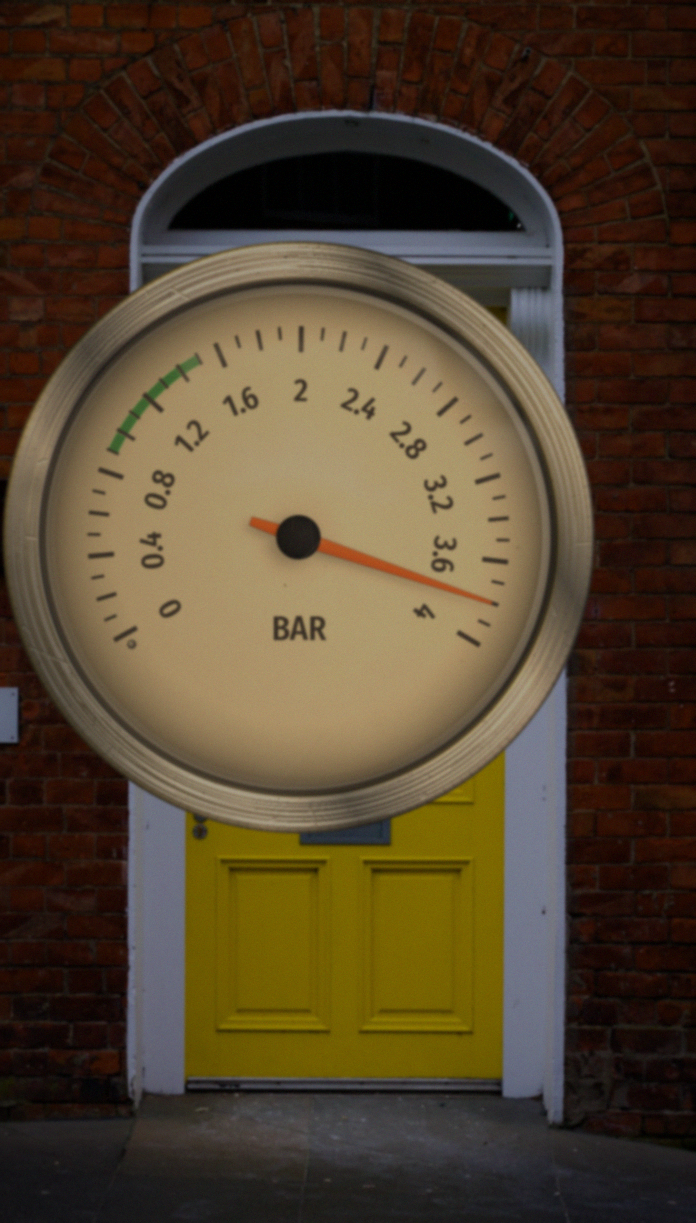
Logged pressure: 3.8 bar
